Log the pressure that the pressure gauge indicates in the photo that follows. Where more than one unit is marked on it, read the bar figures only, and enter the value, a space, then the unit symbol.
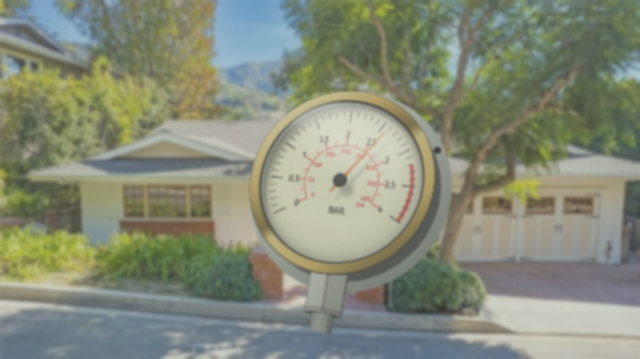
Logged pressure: 2.6 bar
